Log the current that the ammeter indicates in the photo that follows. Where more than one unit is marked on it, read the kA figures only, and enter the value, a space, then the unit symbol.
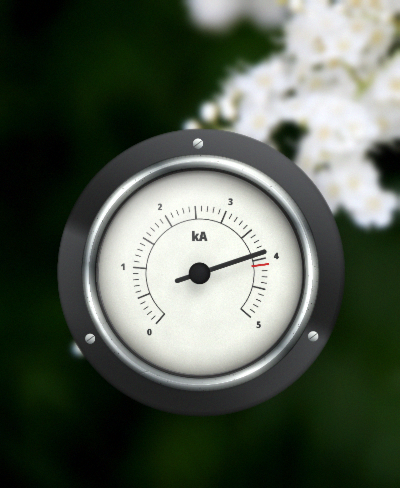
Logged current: 3.9 kA
